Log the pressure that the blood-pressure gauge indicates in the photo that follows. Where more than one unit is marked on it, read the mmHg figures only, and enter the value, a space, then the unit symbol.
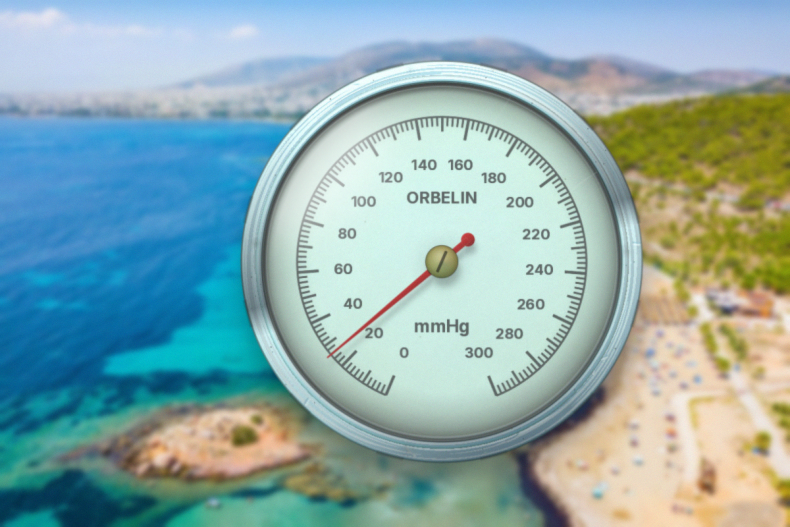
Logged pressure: 26 mmHg
